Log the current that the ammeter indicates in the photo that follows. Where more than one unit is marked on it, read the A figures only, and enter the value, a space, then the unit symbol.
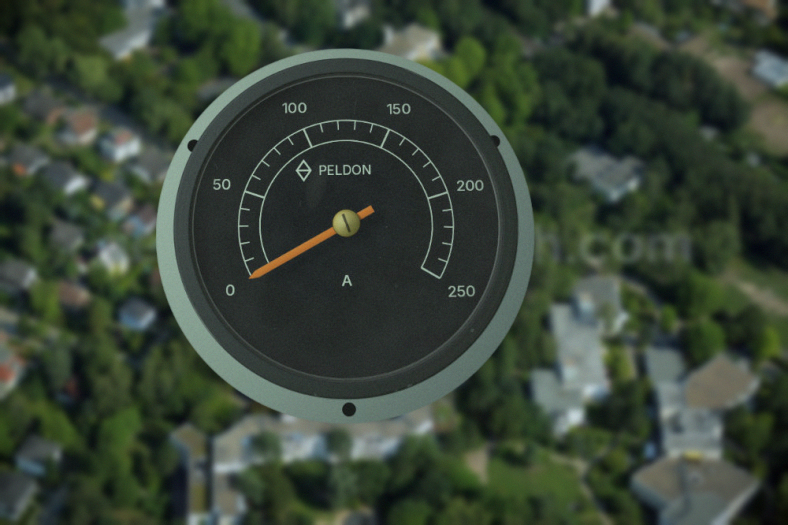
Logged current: 0 A
